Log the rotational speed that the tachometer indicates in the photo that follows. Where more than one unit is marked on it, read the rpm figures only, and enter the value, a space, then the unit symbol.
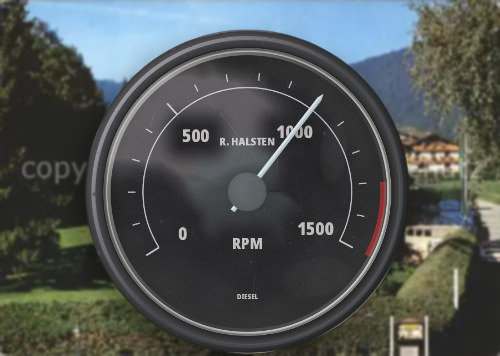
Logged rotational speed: 1000 rpm
